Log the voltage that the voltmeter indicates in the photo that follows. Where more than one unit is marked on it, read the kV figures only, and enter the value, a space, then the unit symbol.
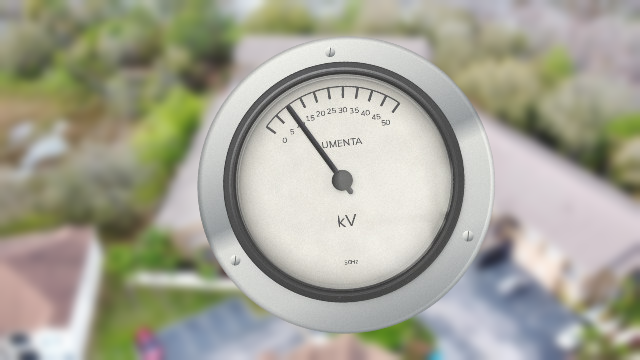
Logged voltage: 10 kV
